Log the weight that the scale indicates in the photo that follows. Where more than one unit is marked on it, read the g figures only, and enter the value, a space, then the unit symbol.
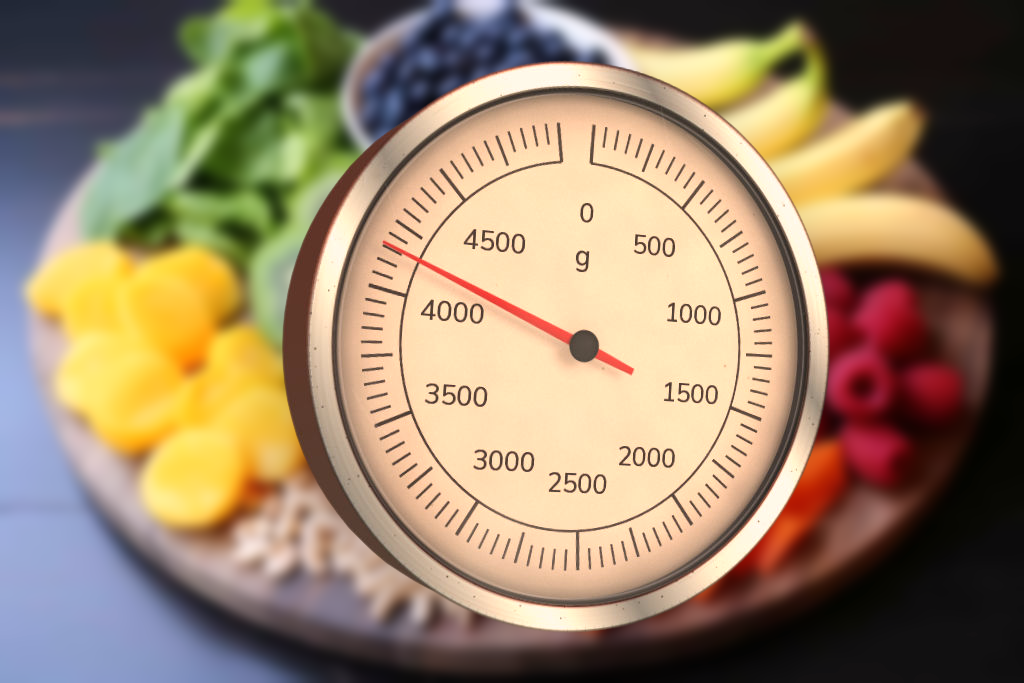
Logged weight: 4150 g
